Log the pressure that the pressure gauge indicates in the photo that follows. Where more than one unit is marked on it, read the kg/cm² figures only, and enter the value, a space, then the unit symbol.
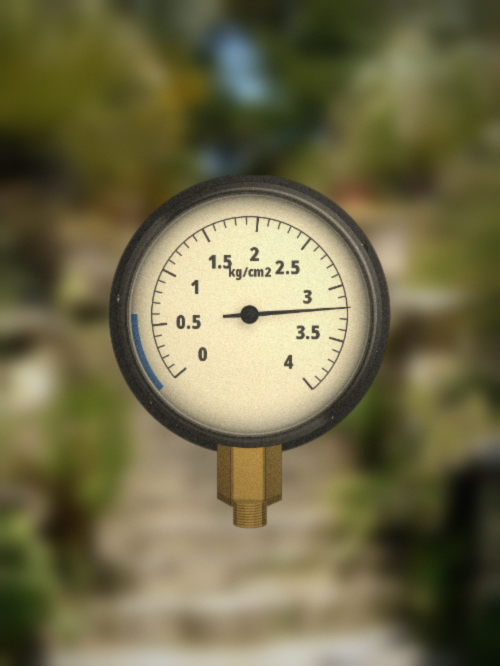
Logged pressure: 3.2 kg/cm²
